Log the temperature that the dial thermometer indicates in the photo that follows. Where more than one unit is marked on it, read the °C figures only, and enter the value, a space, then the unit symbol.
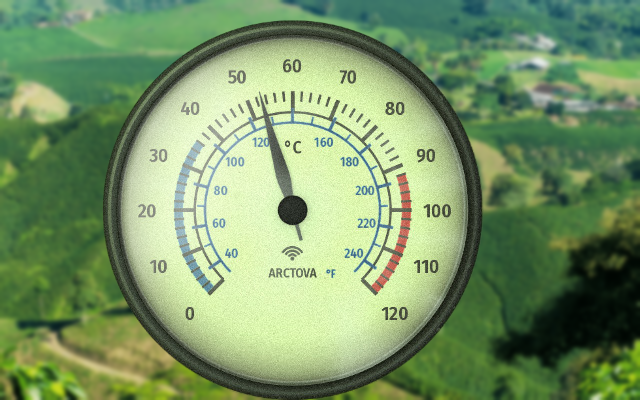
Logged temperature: 53 °C
